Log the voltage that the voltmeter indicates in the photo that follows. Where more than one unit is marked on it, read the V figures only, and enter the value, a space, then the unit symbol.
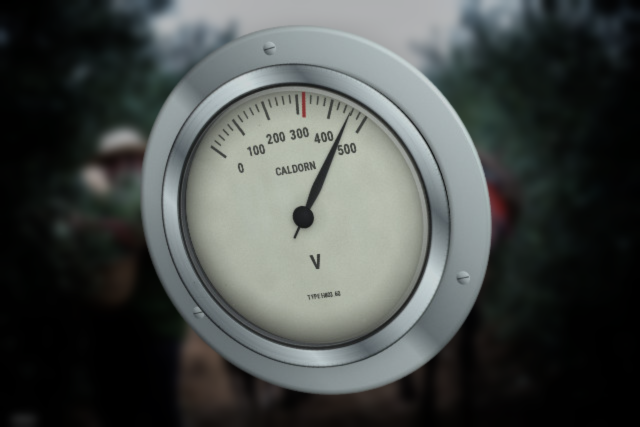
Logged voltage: 460 V
